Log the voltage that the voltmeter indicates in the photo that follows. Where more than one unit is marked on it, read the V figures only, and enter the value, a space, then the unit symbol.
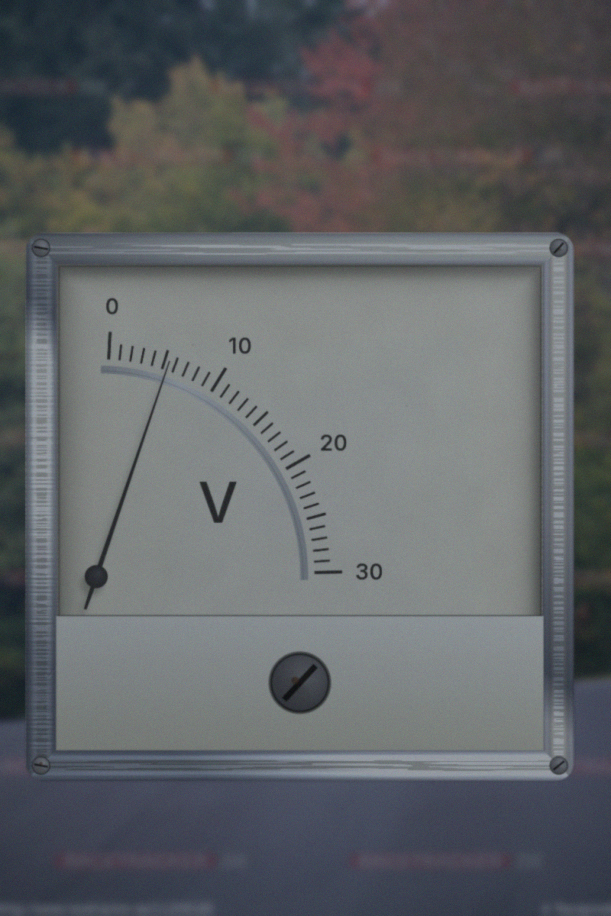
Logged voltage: 5.5 V
